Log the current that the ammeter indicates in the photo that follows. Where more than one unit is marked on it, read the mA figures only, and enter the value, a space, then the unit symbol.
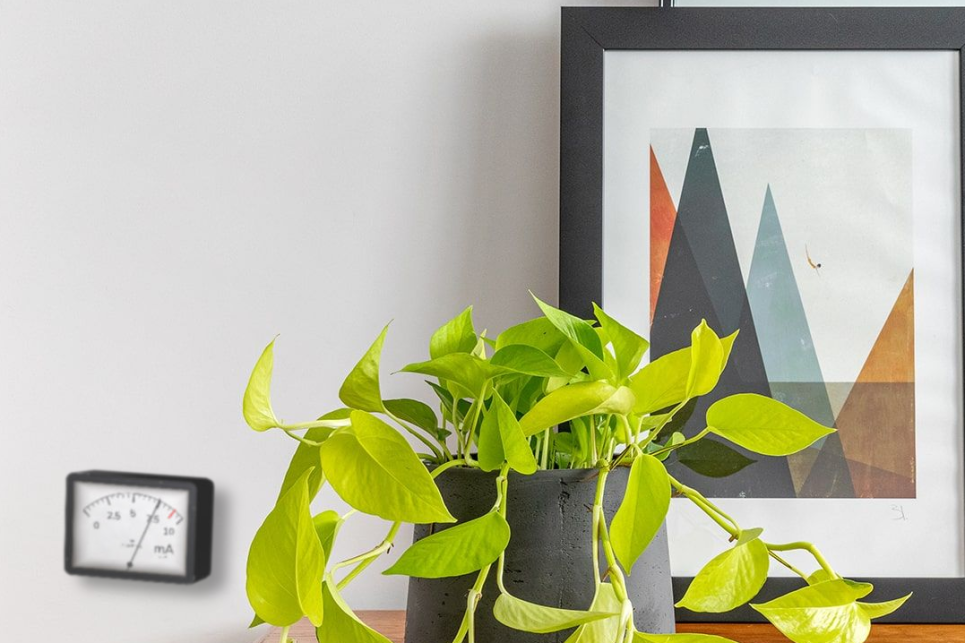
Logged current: 7.5 mA
